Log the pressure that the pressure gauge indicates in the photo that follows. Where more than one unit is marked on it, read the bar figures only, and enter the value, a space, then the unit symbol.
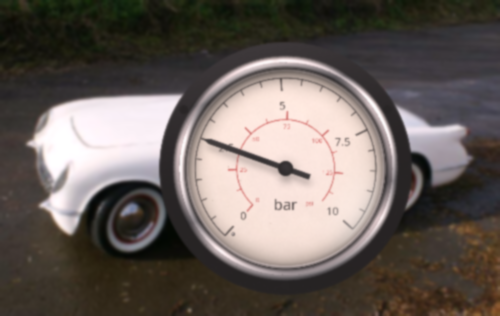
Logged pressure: 2.5 bar
